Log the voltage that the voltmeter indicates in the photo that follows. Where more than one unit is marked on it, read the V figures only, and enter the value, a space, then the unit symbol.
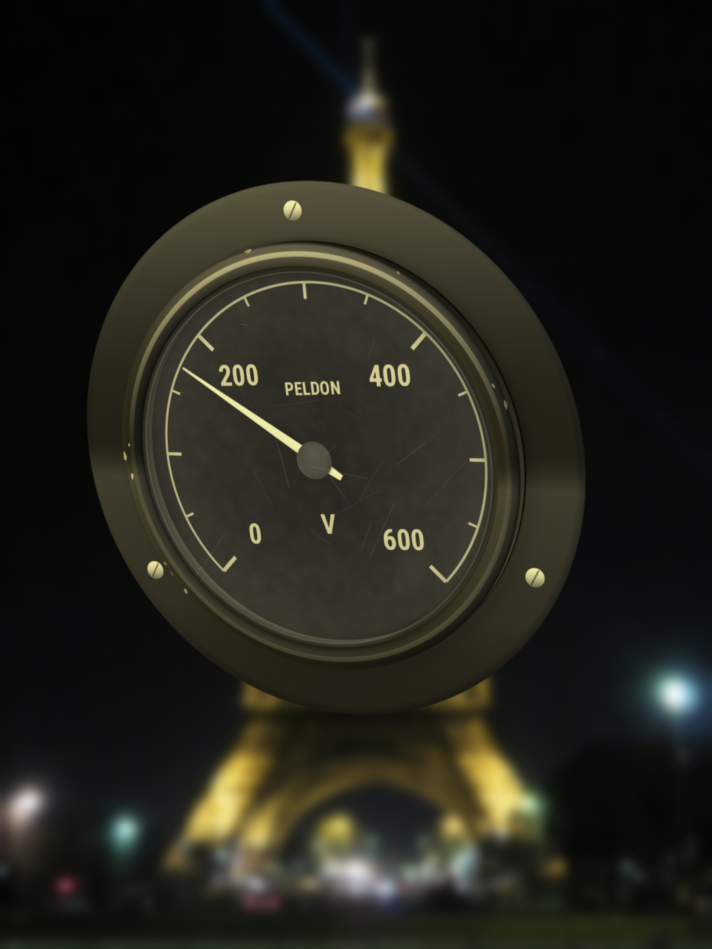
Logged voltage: 175 V
